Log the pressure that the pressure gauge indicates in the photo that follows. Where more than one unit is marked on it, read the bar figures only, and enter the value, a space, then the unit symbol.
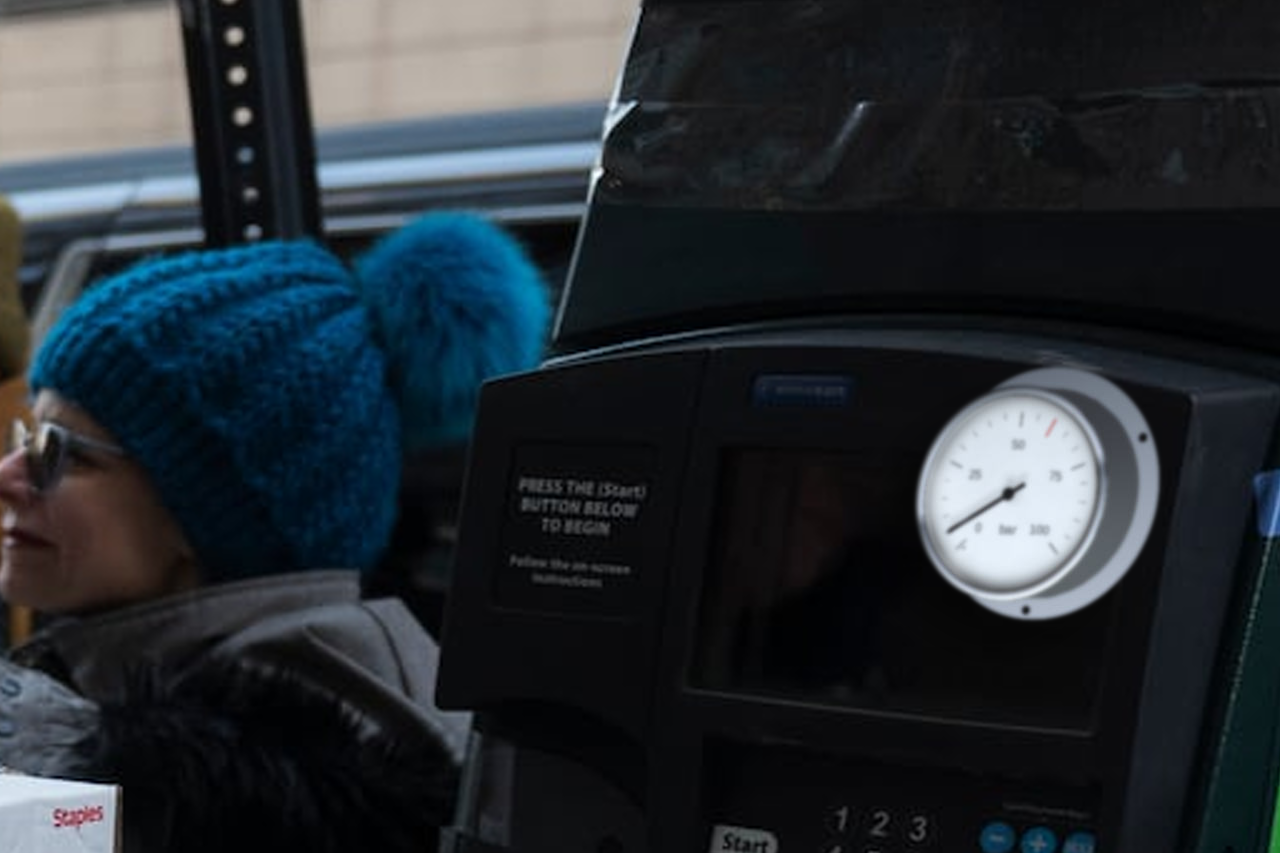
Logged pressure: 5 bar
